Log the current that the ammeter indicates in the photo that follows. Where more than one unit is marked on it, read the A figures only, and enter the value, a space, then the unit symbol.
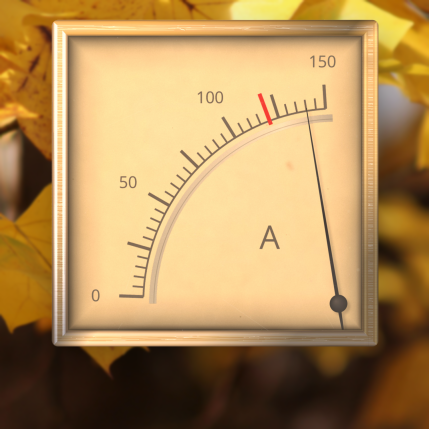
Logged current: 140 A
